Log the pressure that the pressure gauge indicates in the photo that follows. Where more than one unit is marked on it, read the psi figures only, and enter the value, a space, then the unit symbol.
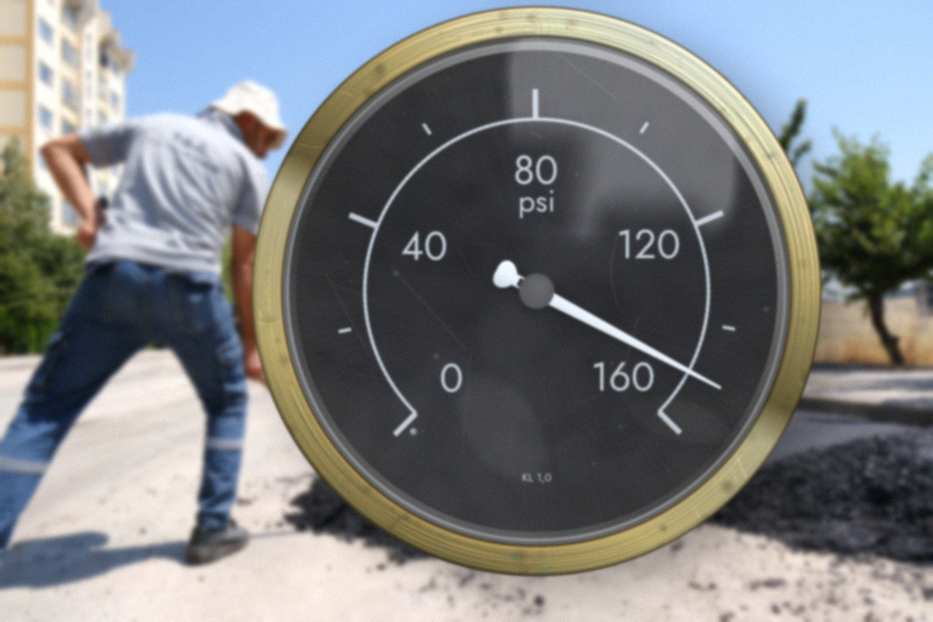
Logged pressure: 150 psi
